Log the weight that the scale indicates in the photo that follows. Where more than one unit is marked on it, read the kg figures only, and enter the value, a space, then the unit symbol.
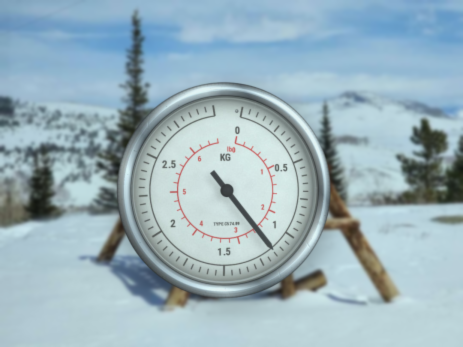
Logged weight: 1.15 kg
